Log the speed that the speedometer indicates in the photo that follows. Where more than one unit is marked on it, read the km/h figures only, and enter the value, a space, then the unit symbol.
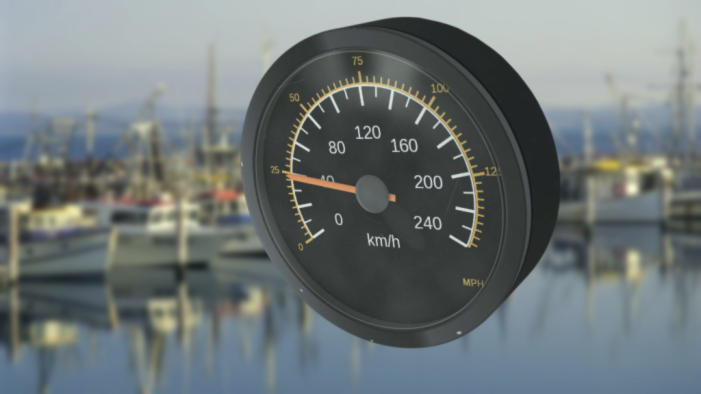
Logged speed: 40 km/h
